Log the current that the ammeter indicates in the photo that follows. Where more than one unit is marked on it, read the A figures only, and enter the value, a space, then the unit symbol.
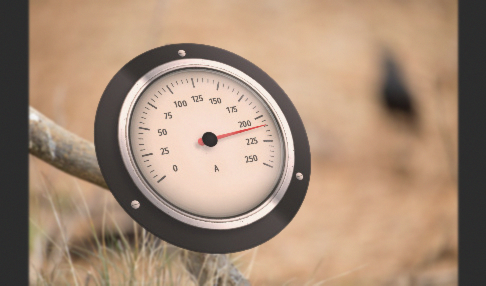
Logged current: 210 A
